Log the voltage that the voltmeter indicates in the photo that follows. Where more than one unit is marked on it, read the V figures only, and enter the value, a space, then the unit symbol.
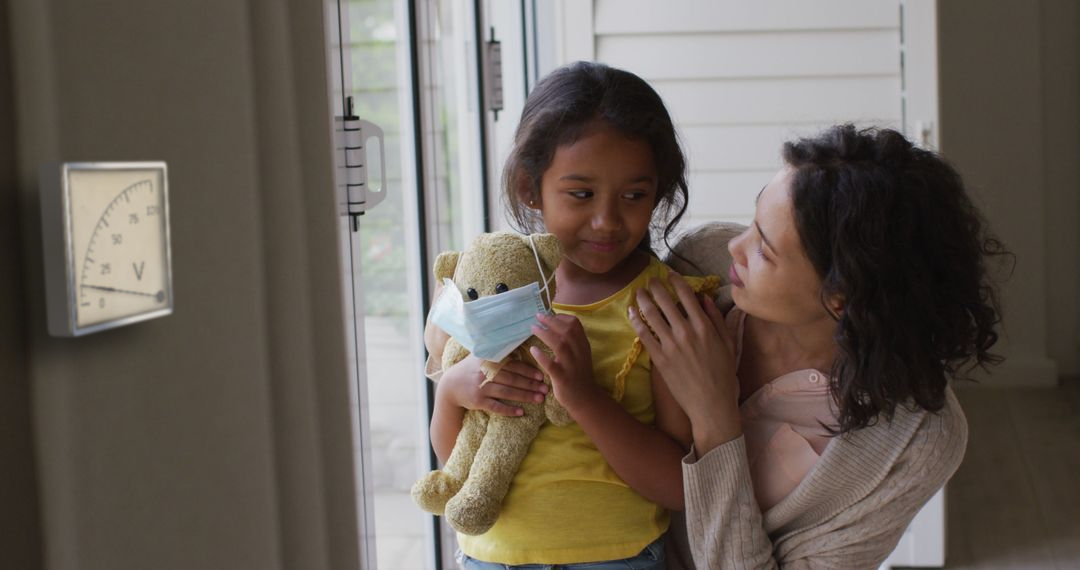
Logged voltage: 10 V
